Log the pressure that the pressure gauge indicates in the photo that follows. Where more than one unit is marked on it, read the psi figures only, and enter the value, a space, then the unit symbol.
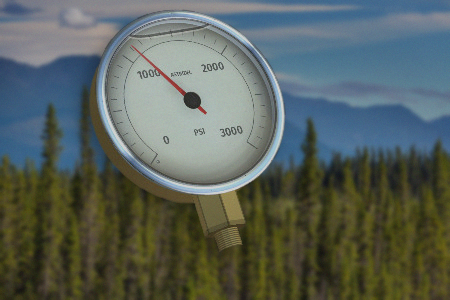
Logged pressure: 1100 psi
